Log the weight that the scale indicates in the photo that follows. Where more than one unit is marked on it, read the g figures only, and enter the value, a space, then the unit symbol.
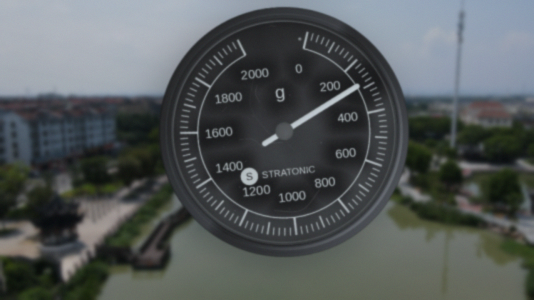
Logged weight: 280 g
